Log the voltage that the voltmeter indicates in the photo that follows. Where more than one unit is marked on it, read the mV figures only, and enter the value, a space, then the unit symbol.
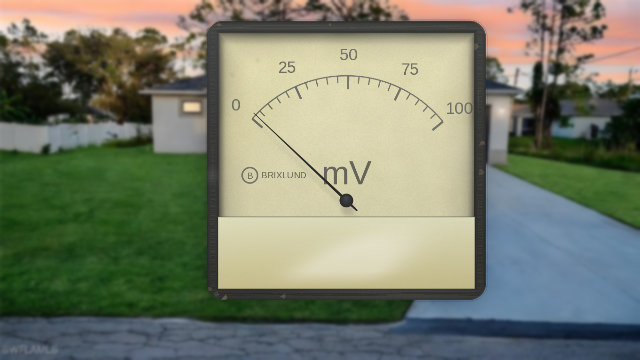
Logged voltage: 2.5 mV
